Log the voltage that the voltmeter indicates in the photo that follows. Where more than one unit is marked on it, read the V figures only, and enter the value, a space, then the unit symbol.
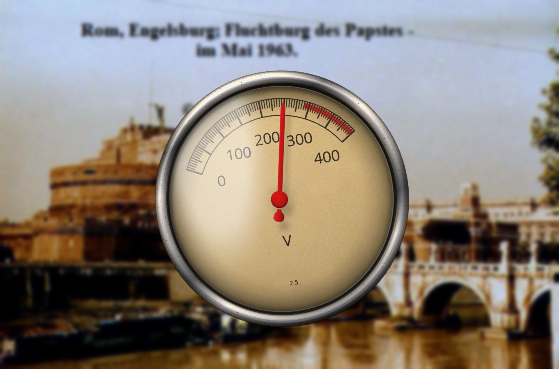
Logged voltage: 250 V
